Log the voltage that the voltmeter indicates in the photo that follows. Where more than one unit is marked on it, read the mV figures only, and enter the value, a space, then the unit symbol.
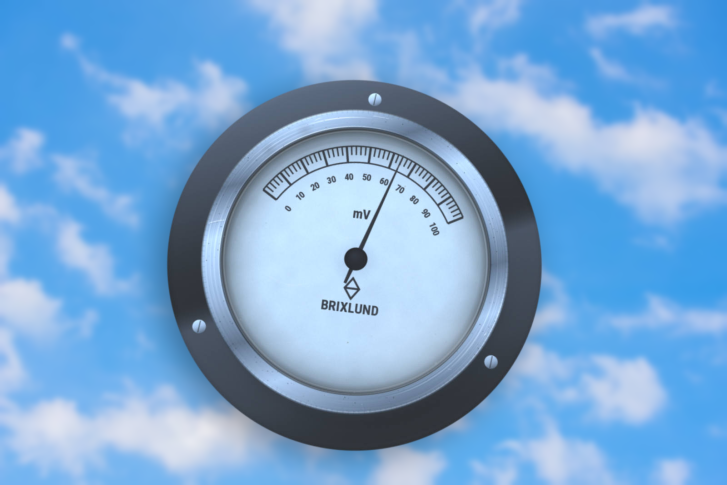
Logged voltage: 64 mV
